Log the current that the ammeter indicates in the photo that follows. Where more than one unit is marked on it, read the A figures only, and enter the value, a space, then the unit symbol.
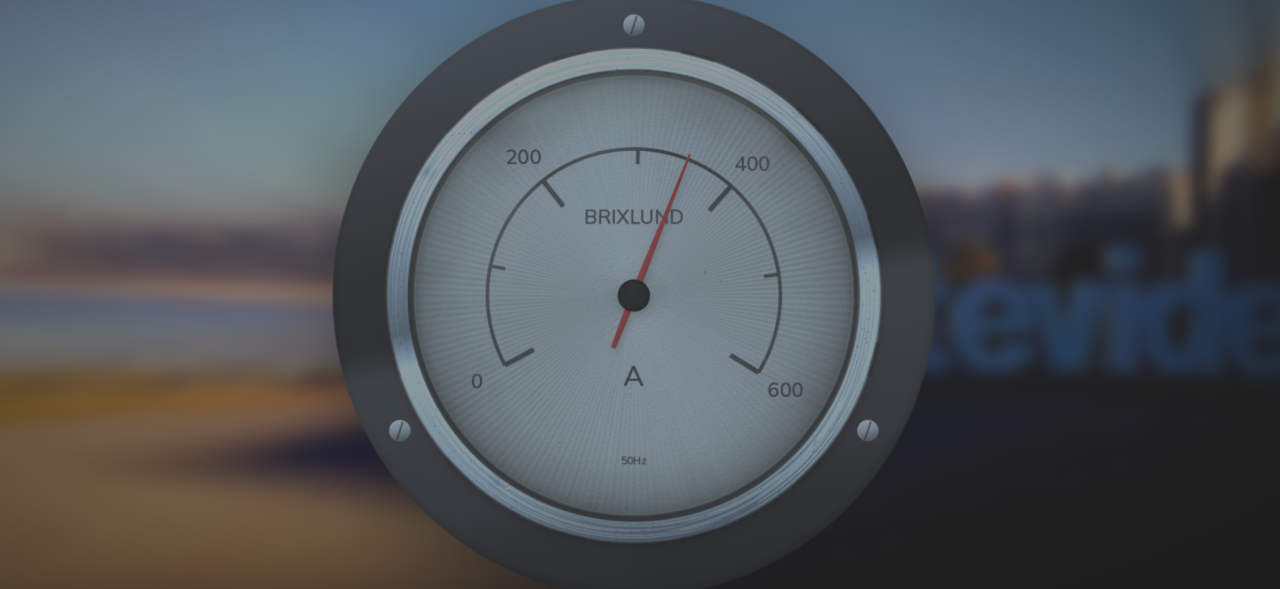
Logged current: 350 A
